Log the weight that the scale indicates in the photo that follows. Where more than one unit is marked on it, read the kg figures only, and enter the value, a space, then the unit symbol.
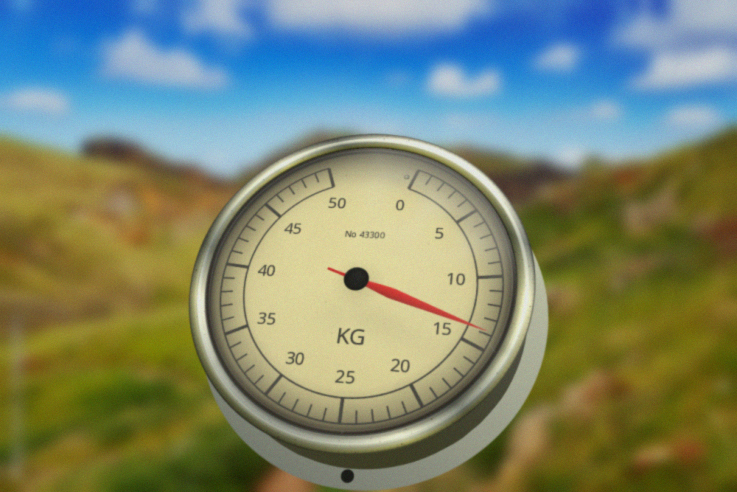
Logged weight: 14 kg
